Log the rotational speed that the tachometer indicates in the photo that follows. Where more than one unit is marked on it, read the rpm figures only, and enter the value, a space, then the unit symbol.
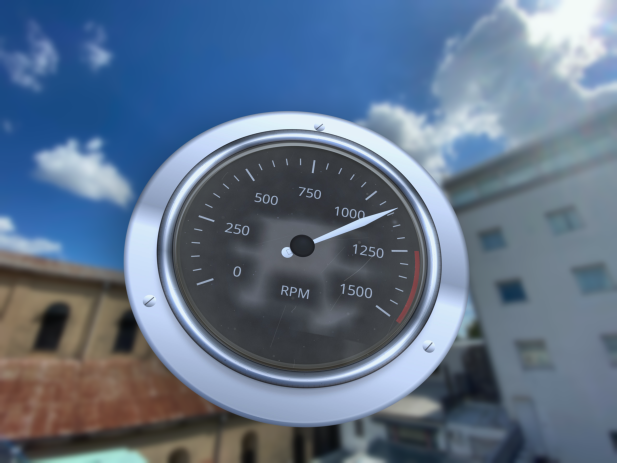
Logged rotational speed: 1100 rpm
